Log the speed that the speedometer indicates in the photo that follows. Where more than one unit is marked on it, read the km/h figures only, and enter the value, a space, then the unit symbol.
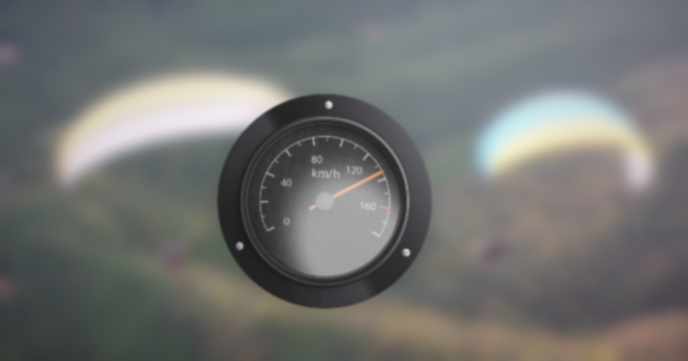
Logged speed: 135 km/h
